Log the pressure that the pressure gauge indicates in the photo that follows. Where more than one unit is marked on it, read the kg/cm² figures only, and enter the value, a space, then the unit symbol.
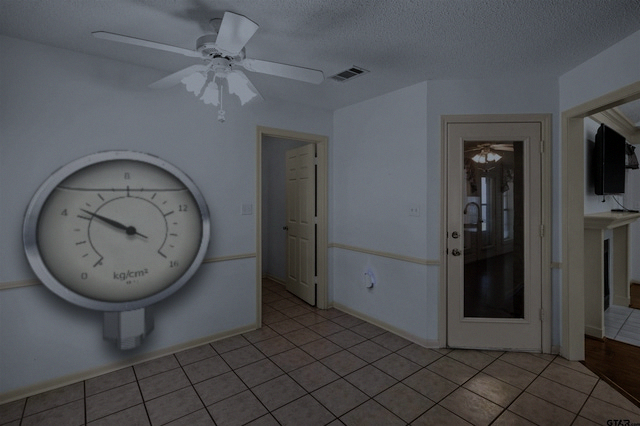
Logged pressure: 4.5 kg/cm²
